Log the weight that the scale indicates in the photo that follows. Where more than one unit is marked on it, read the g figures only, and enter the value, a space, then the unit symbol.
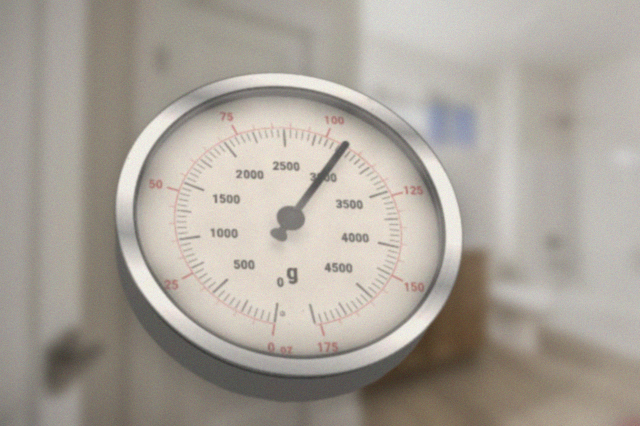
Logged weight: 3000 g
